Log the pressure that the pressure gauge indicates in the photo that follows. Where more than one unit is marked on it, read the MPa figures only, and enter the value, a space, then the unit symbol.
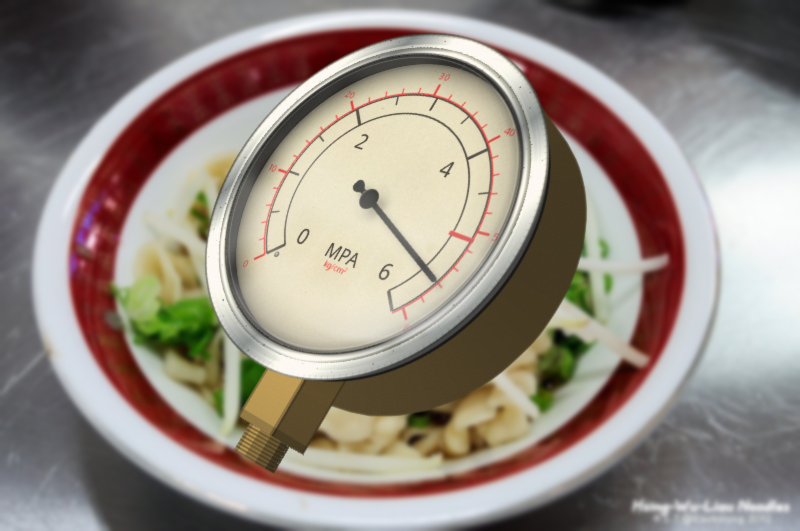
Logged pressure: 5.5 MPa
